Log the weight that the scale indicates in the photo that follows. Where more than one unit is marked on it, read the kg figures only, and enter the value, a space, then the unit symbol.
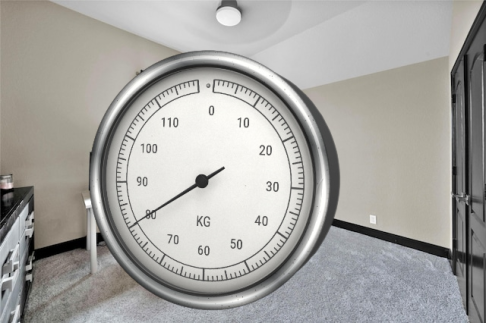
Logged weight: 80 kg
